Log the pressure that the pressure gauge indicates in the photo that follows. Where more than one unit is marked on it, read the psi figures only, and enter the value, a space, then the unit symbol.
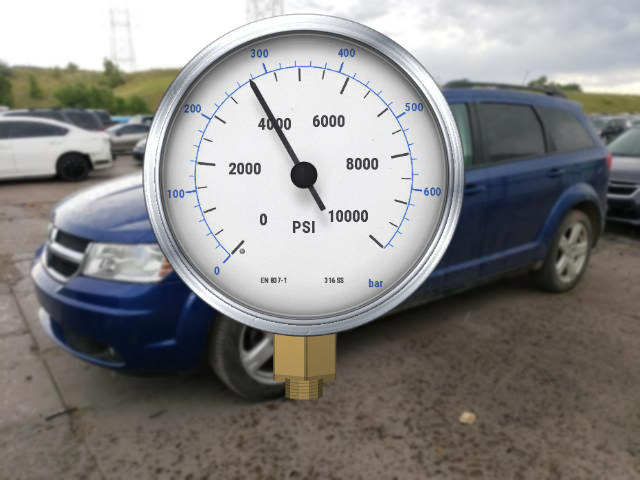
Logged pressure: 4000 psi
